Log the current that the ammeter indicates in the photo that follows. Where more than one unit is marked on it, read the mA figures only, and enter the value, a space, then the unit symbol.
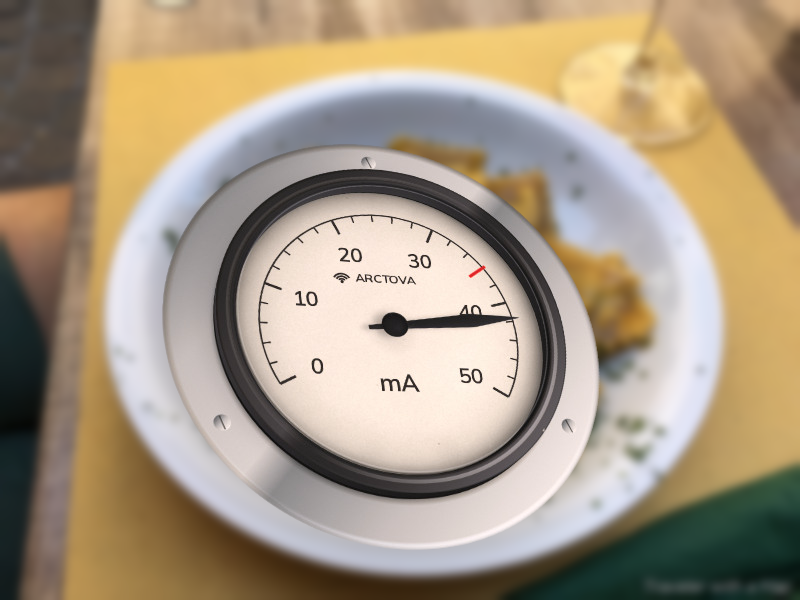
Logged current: 42 mA
